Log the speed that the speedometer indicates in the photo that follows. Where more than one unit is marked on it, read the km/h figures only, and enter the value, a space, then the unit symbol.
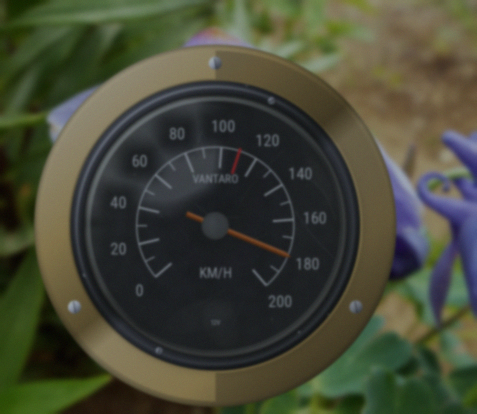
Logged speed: 180 km/h
